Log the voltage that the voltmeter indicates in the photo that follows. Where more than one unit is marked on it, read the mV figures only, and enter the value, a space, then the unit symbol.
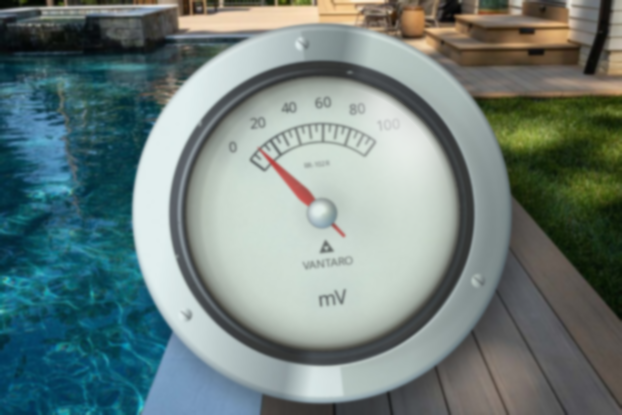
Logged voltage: 10 mV
